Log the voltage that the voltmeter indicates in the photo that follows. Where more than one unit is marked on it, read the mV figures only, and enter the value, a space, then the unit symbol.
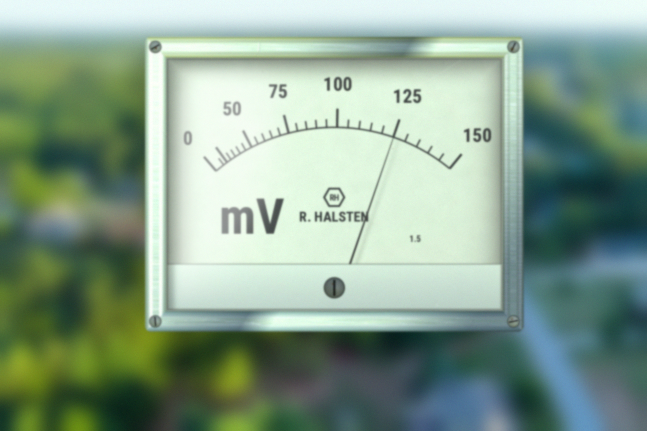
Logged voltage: 125 mV
